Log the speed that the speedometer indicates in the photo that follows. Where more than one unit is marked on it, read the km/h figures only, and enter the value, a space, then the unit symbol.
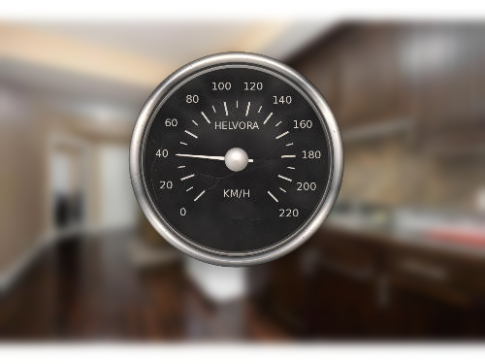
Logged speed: 40 km/h
